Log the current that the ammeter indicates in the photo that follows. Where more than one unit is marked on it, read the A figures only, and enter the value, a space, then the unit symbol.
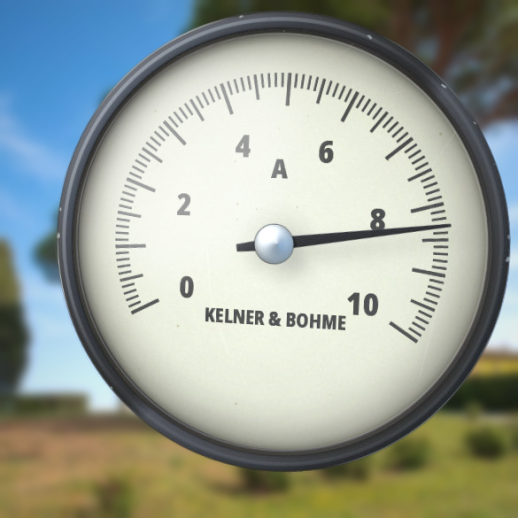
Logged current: 8.3 A
